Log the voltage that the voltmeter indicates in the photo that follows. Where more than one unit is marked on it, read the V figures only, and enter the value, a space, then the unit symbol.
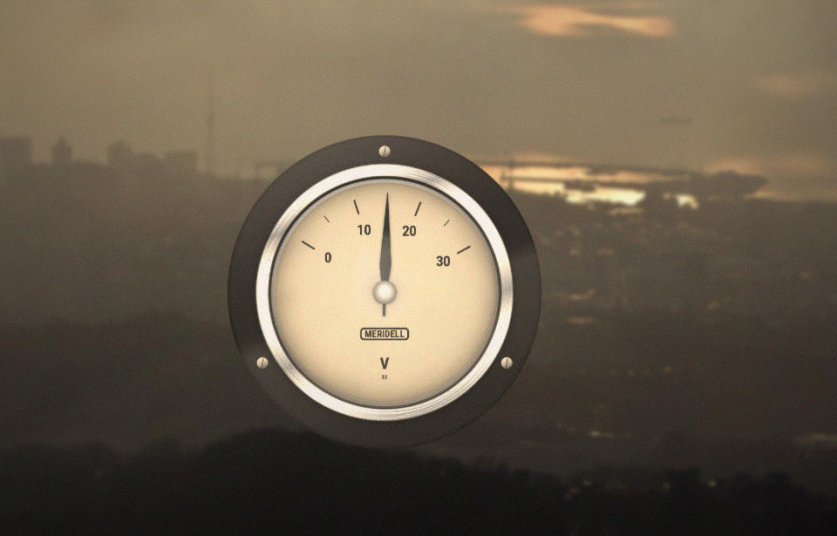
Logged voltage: 15 V
